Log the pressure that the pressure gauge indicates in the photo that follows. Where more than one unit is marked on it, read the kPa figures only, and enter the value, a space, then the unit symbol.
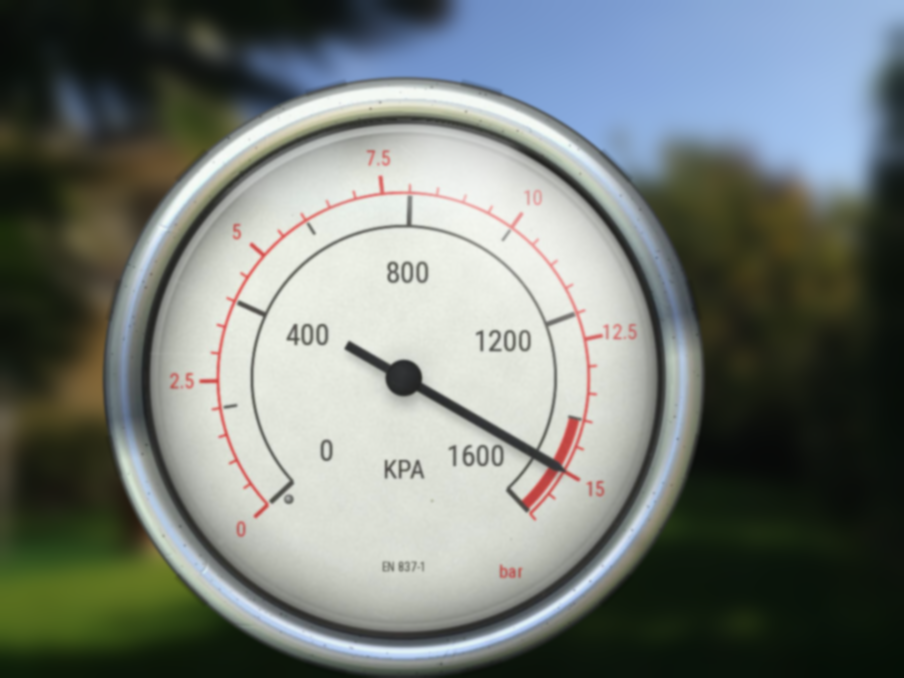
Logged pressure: 1500 kPa
